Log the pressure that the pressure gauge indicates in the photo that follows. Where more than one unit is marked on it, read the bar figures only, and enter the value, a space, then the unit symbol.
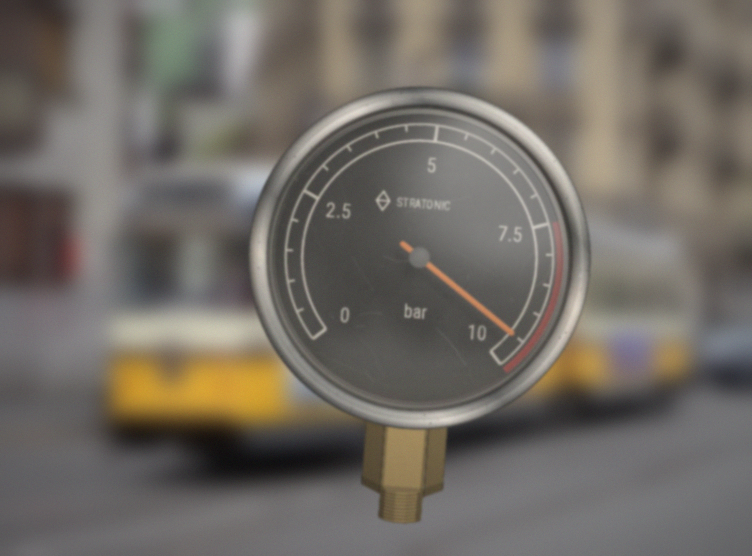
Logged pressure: 9.5 bar
